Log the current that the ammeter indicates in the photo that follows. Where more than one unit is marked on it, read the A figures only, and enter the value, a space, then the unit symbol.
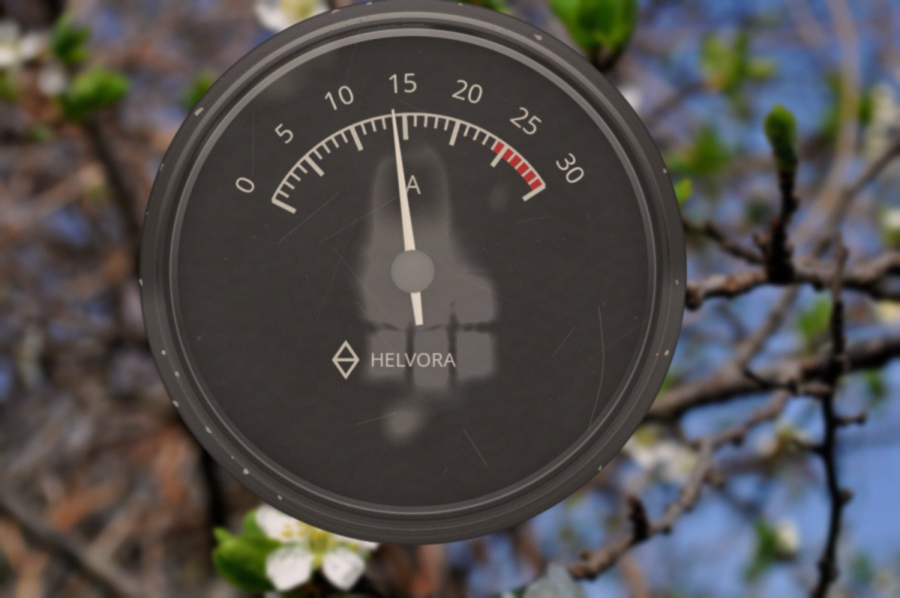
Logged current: 14 A
